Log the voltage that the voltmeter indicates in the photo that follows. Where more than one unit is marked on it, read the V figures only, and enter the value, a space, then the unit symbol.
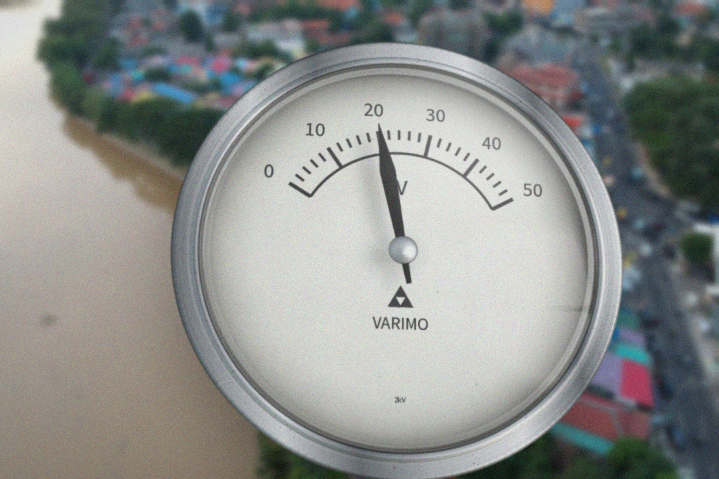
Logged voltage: 20 V
